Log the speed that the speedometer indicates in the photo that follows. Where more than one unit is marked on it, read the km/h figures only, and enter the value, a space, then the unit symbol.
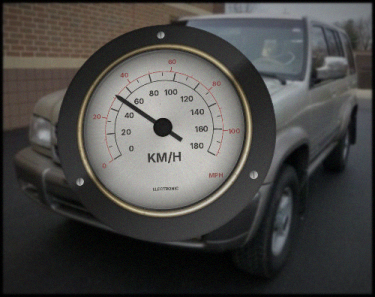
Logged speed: 50 km/h
